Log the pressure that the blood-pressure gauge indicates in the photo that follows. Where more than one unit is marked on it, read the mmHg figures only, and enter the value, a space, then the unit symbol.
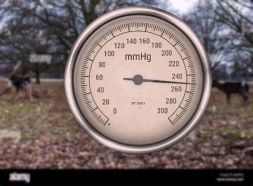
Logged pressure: 250 mmHg
